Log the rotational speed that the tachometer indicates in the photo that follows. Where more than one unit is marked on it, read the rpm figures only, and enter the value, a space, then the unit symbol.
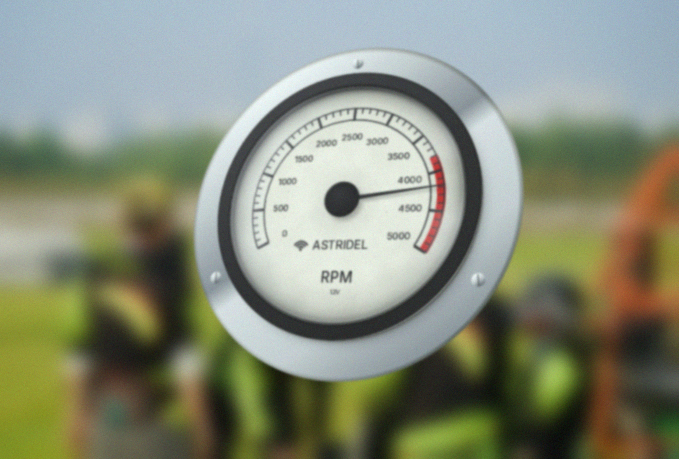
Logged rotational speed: 4200 rpm
